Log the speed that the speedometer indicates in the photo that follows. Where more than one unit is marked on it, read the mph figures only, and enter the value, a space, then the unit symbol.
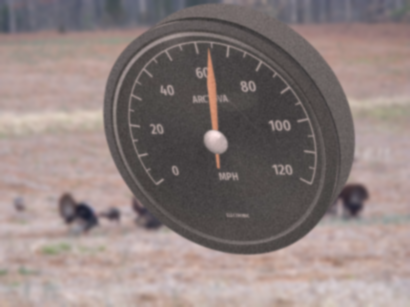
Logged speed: 65 mph
